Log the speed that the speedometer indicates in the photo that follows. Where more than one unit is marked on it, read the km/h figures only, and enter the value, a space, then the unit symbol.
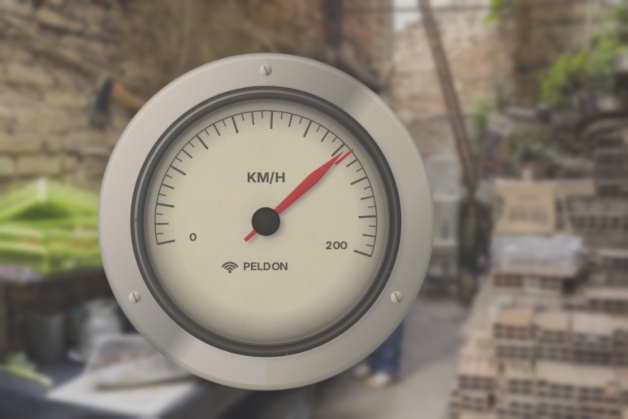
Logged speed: 142.5 km/h
